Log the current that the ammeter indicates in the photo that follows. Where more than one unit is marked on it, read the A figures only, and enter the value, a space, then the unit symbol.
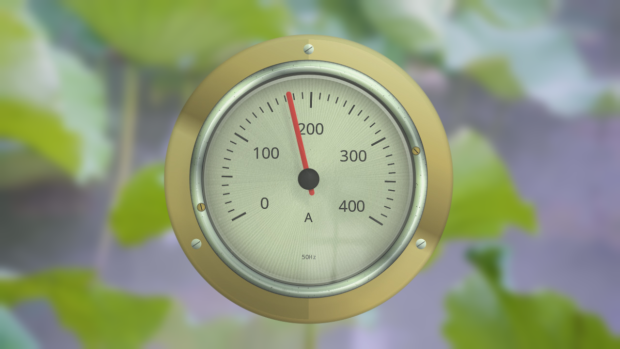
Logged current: 175 A
